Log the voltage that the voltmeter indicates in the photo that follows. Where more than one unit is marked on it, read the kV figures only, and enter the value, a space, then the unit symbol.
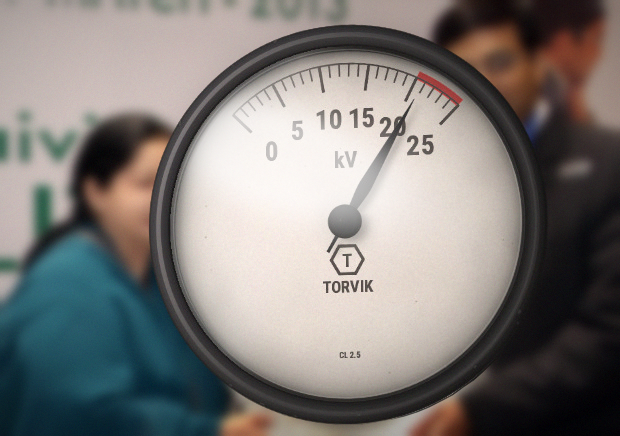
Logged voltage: 21 kV
